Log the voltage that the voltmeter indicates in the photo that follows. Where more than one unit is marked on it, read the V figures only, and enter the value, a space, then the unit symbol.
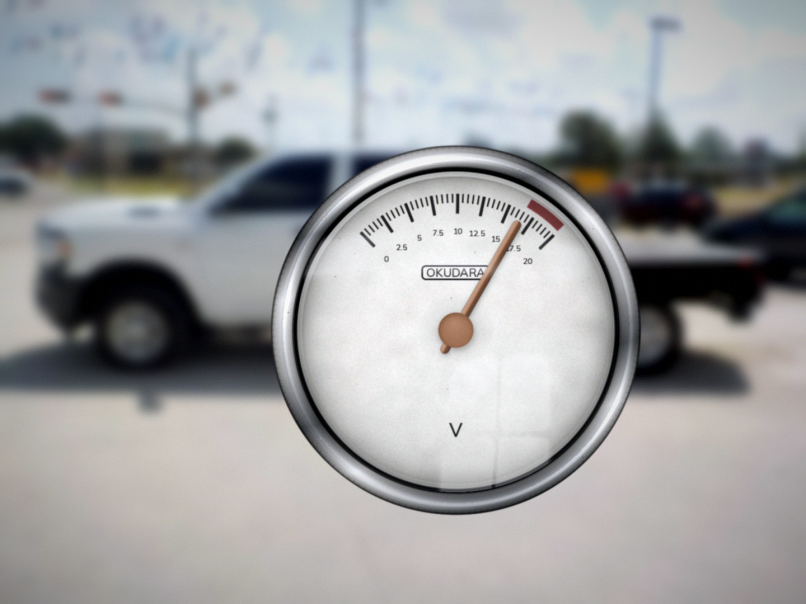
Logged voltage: 16.5 V
